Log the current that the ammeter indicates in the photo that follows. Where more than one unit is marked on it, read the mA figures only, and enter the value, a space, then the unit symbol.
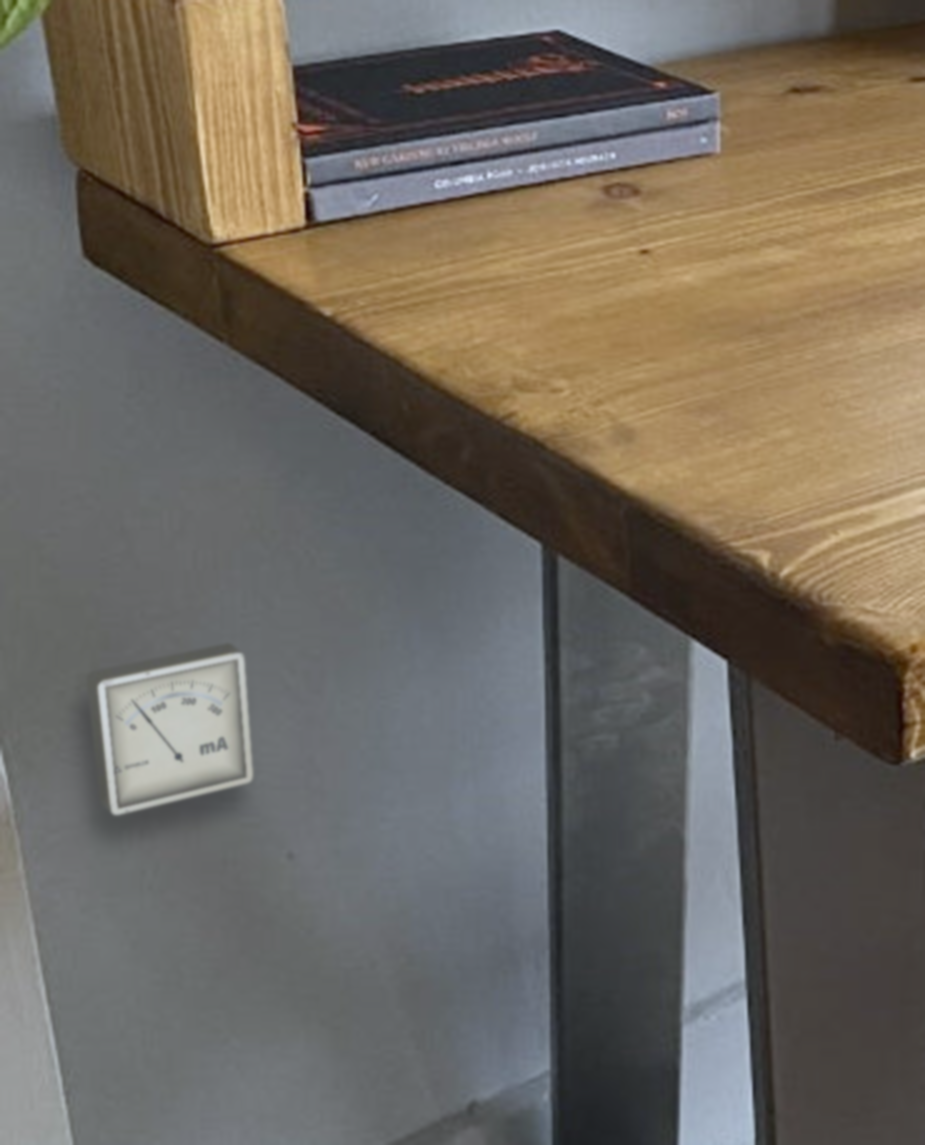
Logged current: 50 mA
